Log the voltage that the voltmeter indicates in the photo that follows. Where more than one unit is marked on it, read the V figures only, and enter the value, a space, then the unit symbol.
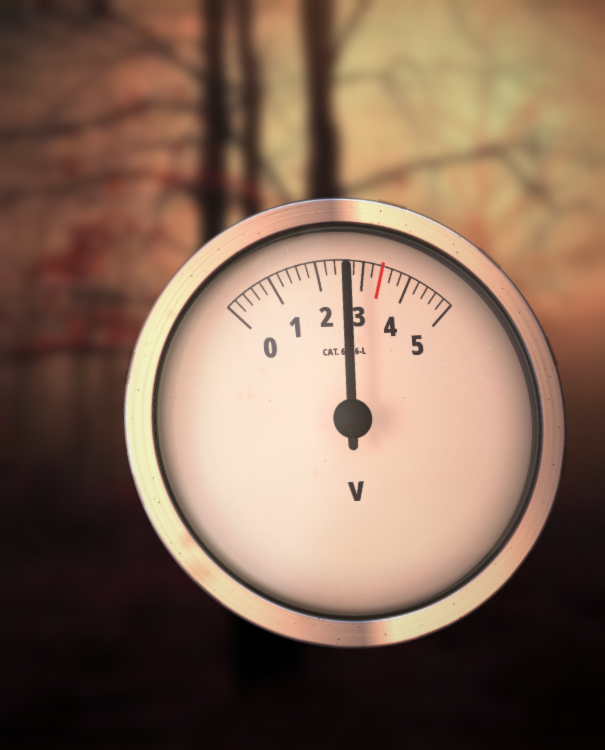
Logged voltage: 2.6 V
